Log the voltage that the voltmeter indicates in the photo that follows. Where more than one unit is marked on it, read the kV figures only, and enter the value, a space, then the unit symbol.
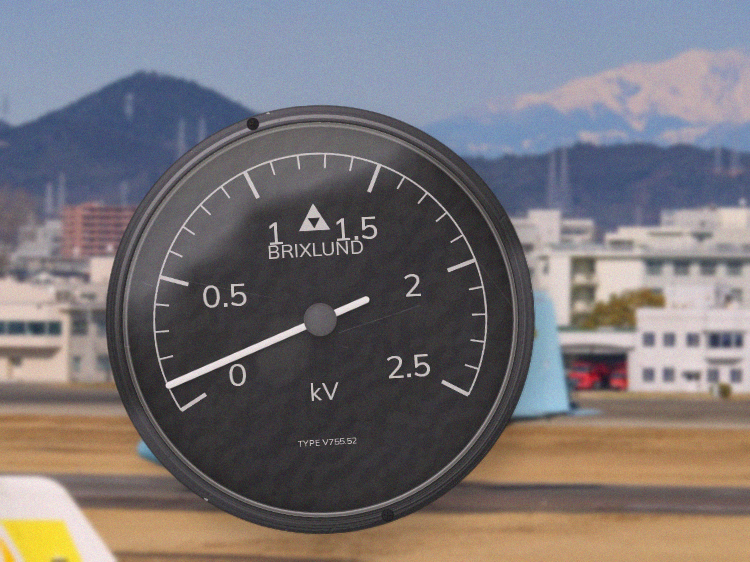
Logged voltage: 0.1 kV
